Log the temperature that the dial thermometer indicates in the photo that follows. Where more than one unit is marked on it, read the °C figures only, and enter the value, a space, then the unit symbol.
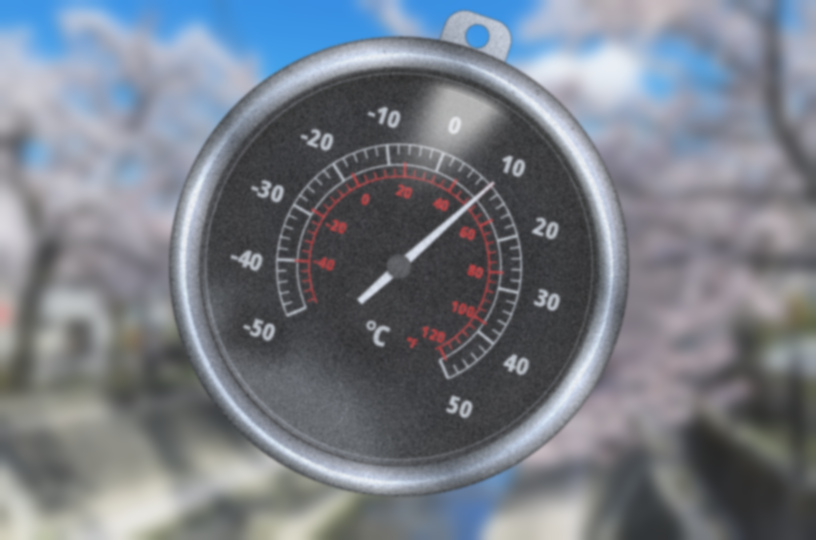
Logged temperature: 10 °C
